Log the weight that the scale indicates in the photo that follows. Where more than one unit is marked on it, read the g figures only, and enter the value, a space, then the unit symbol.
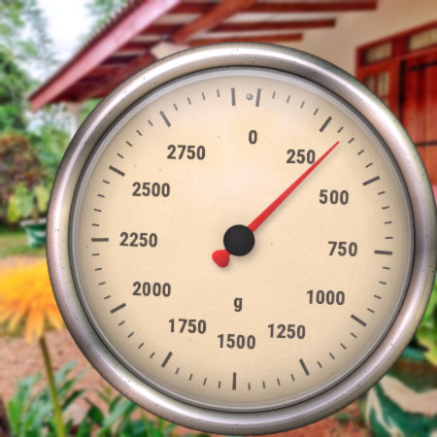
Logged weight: 325 g
